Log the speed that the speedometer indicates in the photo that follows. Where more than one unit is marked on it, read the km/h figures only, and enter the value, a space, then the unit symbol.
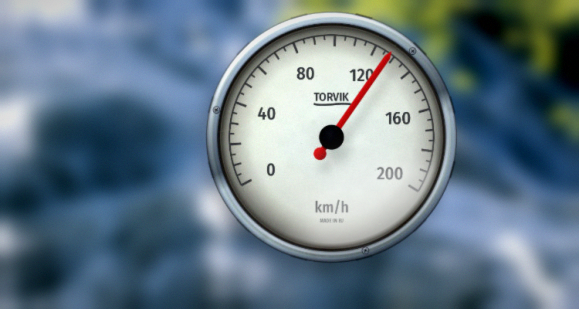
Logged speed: 127.5 km/h
